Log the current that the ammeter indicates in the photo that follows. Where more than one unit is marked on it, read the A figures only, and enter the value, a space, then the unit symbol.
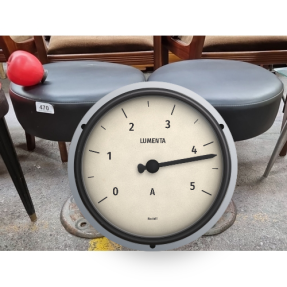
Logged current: 4.25 A
